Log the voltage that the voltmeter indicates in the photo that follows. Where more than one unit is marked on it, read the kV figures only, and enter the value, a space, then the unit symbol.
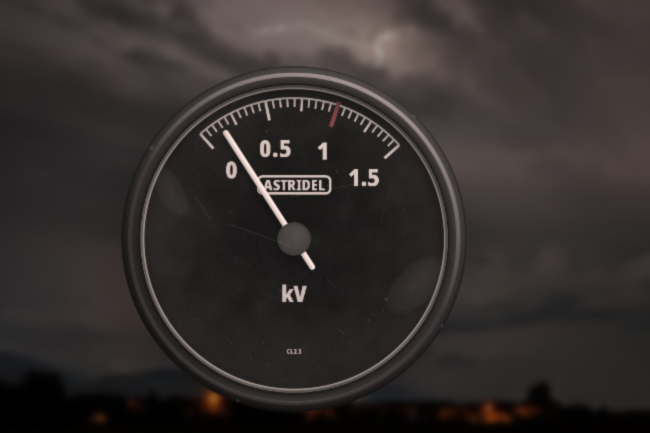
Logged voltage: 0.15 kV
